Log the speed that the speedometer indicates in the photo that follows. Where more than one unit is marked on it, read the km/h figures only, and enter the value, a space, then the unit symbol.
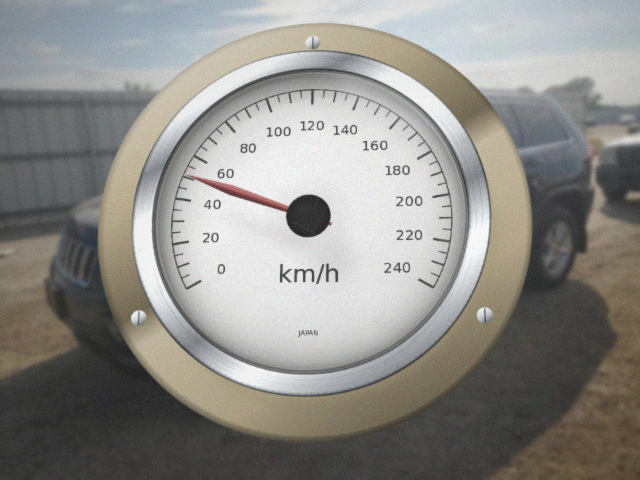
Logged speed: 50 km/h
